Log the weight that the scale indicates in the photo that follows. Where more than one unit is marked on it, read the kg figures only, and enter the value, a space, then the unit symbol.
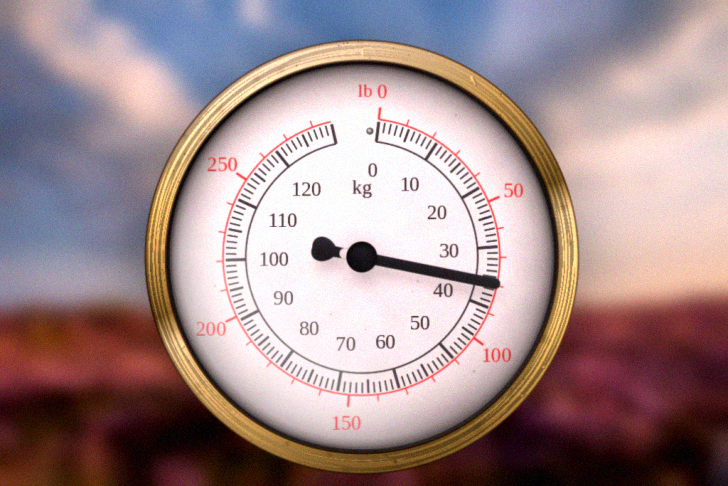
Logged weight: 36 kg
